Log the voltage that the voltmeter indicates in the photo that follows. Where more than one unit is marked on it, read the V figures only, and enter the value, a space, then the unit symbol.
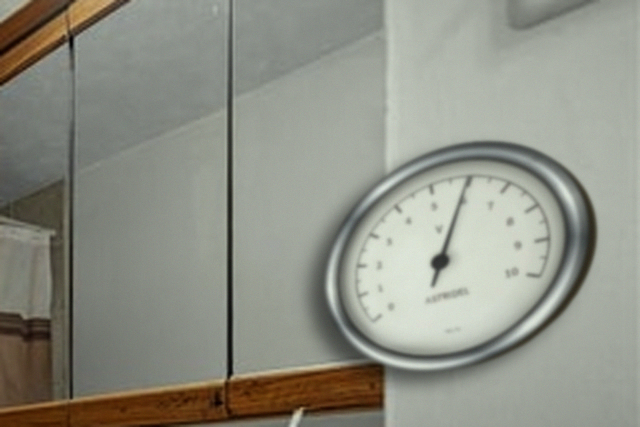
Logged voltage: 6 V
